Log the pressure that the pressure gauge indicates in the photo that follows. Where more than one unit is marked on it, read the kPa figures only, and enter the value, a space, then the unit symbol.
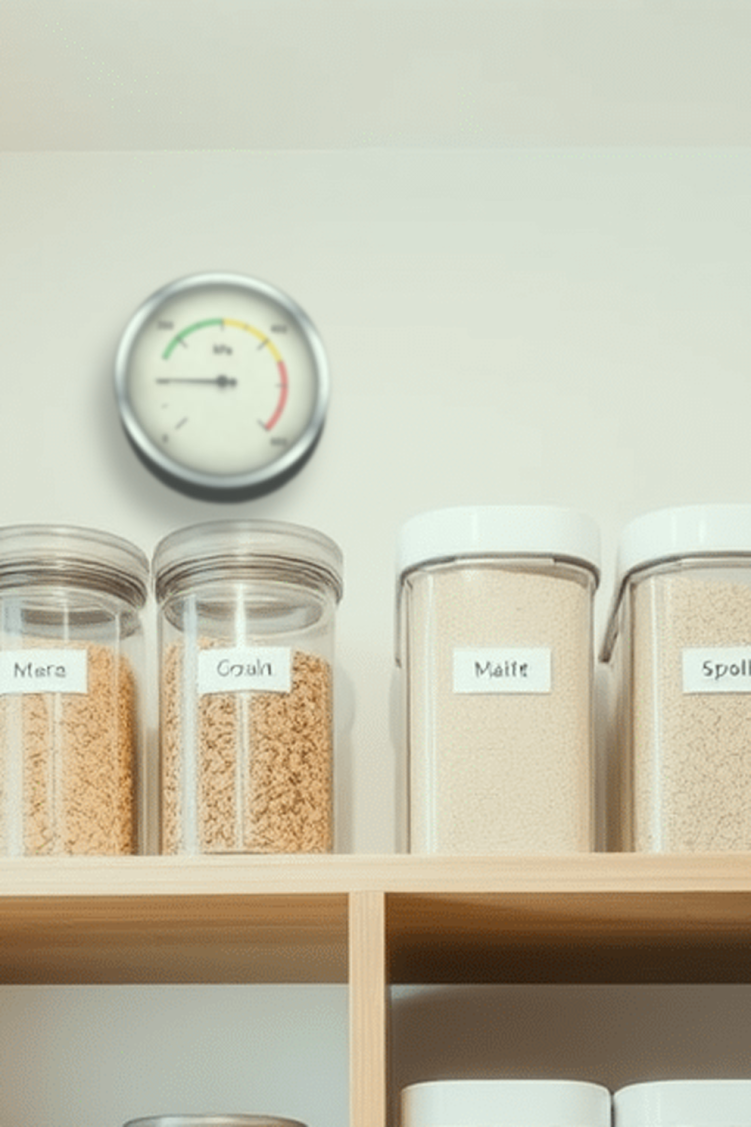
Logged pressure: 100 kPa
